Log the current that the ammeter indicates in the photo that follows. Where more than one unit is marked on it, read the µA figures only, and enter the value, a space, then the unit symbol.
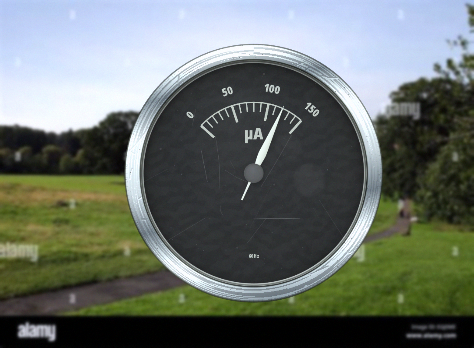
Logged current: 120 µA
